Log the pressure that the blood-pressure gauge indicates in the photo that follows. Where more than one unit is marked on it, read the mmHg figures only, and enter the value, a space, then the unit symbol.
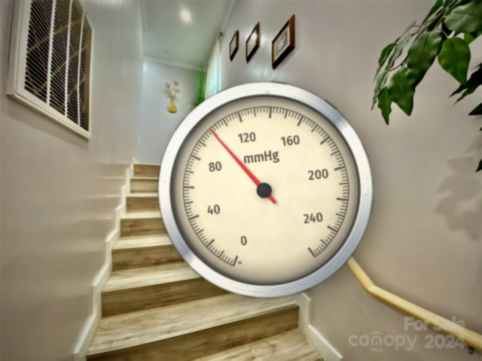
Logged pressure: 100 mmHg
